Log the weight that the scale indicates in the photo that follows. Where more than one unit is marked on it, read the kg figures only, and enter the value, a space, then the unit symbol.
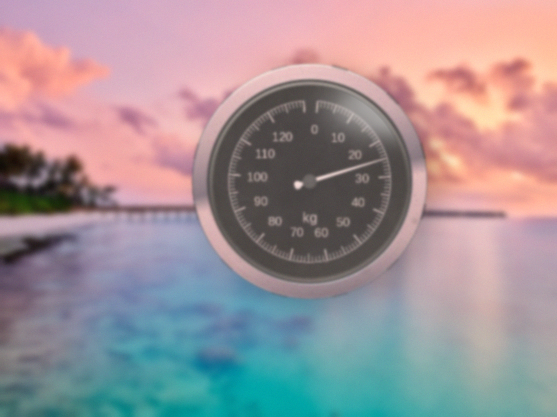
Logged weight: 25 kg
